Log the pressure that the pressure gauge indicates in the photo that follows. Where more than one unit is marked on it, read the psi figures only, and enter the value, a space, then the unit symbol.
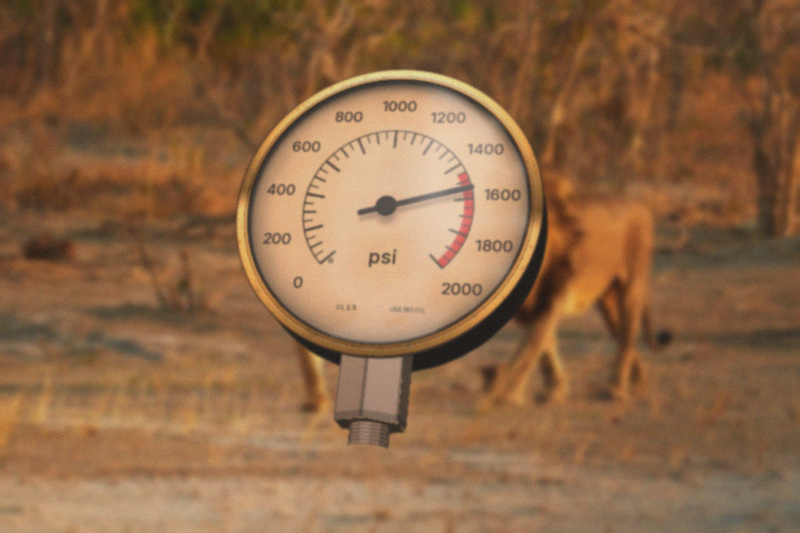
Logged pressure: 1550 psi
